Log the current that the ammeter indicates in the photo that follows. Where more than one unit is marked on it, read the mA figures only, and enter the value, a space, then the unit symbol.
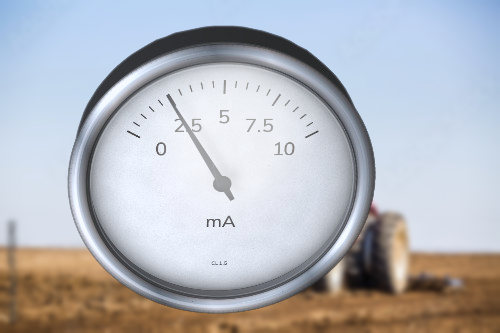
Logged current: 2.5 mA
